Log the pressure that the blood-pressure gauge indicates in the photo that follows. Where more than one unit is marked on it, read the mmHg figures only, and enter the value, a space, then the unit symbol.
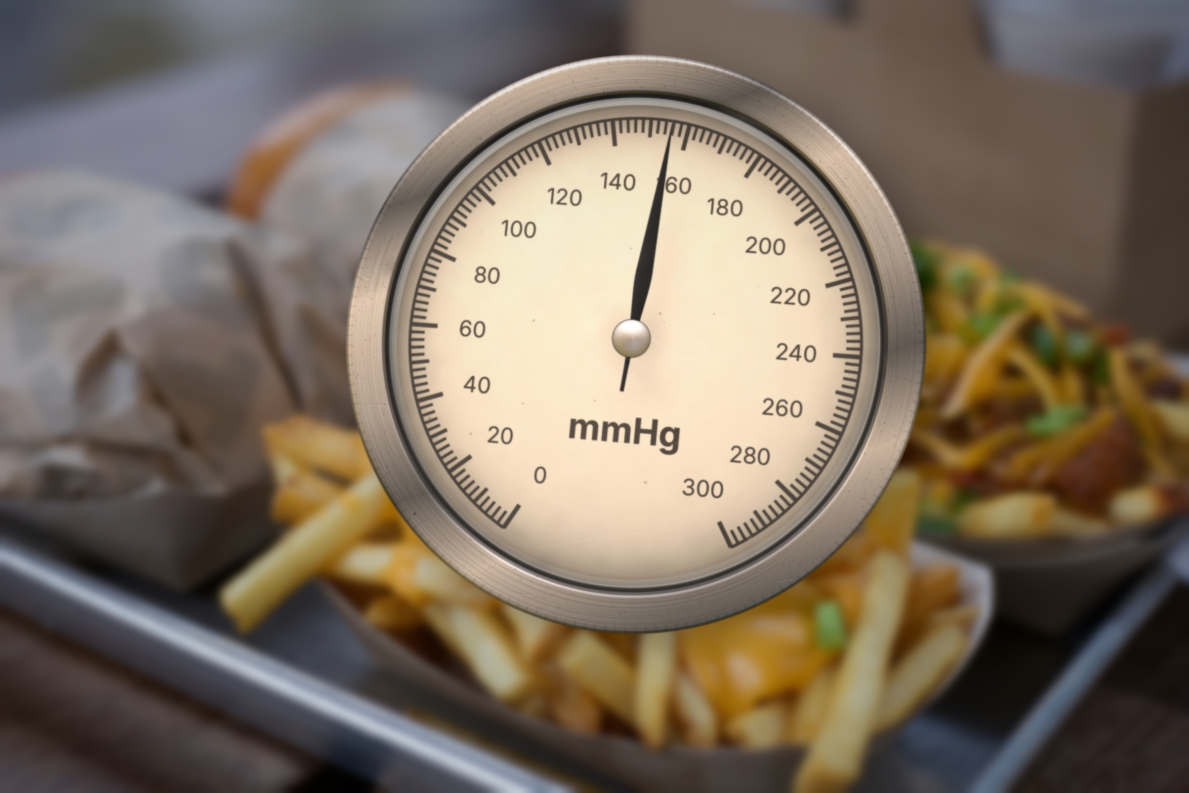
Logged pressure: 156 mmHg
